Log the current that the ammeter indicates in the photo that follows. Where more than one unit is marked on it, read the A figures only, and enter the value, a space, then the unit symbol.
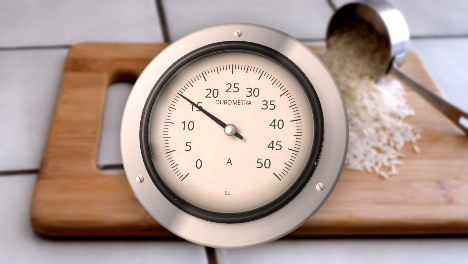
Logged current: 15 A
